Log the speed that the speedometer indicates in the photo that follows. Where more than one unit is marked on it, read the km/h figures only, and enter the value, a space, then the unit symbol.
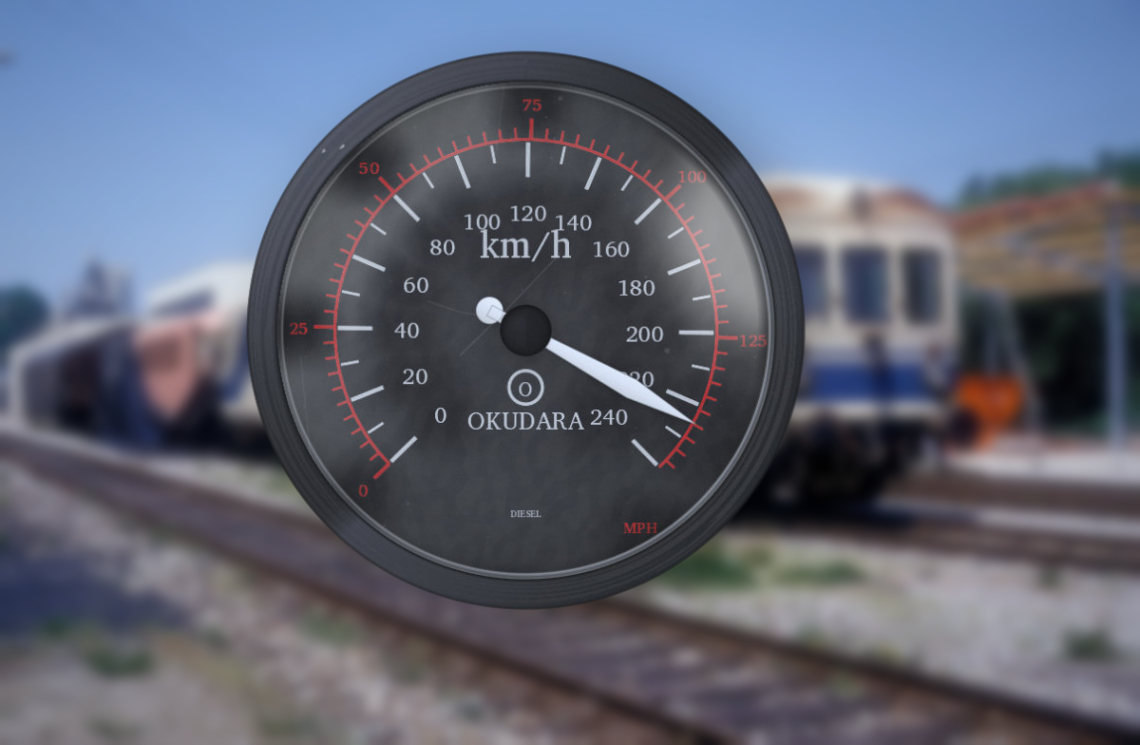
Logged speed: 225 km/h
